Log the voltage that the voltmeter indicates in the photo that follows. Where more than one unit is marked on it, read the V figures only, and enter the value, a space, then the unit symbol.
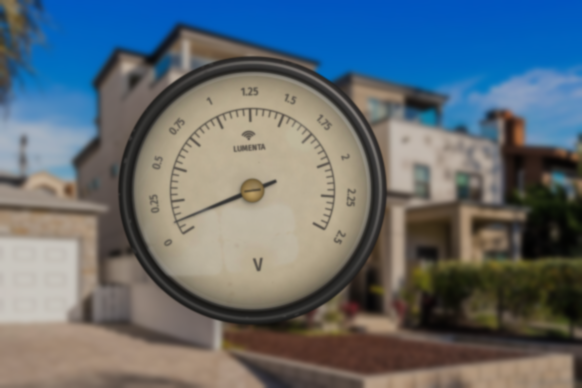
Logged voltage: 0.1 V
